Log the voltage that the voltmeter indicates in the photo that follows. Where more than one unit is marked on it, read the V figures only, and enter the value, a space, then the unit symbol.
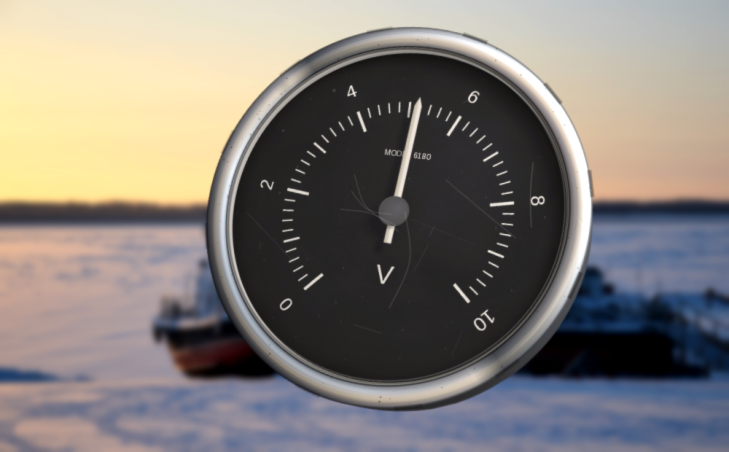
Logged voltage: 5.2 V
